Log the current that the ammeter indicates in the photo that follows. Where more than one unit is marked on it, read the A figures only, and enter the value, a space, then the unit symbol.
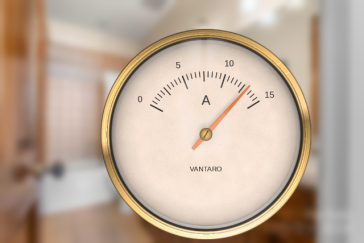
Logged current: 13 A
